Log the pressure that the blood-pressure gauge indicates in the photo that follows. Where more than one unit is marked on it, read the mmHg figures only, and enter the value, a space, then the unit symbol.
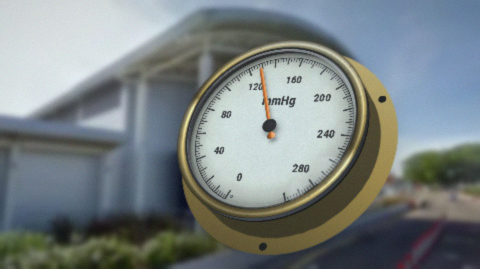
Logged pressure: 130 mmHg
